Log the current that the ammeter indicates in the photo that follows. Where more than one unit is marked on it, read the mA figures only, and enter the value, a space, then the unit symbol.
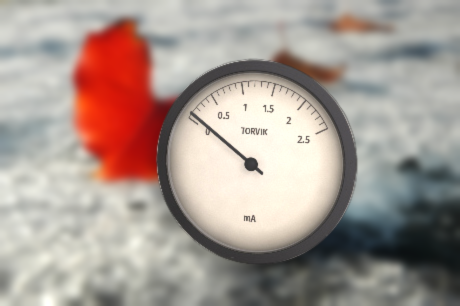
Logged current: 0.1 mA
